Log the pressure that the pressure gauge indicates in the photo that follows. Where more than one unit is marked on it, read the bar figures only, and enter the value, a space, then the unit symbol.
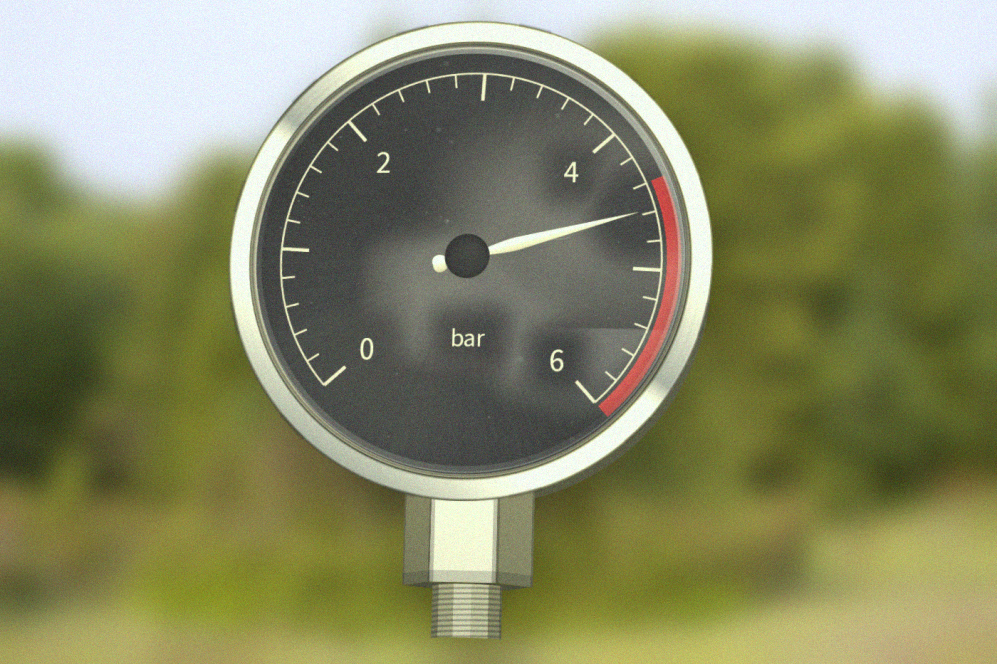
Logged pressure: 4.6 bar
